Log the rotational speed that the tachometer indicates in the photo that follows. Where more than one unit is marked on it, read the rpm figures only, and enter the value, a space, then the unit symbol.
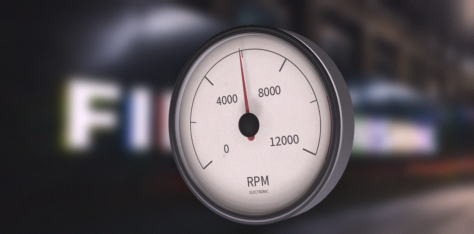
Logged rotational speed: 6000 rpm
